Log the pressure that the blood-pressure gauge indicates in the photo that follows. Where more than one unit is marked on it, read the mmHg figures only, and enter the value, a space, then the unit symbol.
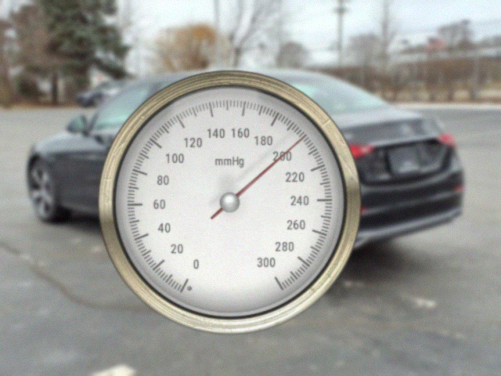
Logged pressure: 200 mmHg
